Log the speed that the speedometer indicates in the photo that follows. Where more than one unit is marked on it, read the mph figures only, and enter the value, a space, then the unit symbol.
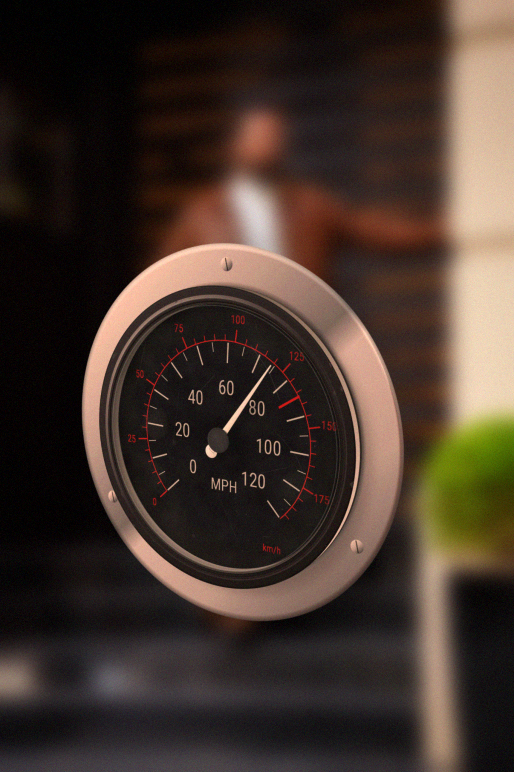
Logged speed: 75 mph
